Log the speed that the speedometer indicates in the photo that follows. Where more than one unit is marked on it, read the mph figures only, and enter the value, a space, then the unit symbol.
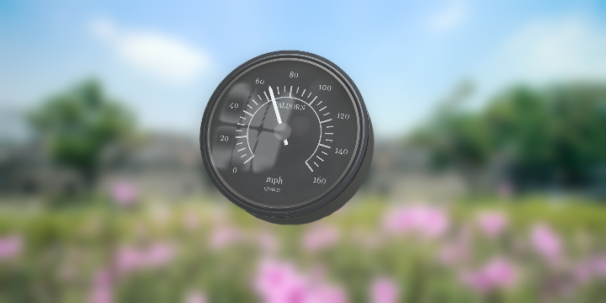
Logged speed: 65 mph
